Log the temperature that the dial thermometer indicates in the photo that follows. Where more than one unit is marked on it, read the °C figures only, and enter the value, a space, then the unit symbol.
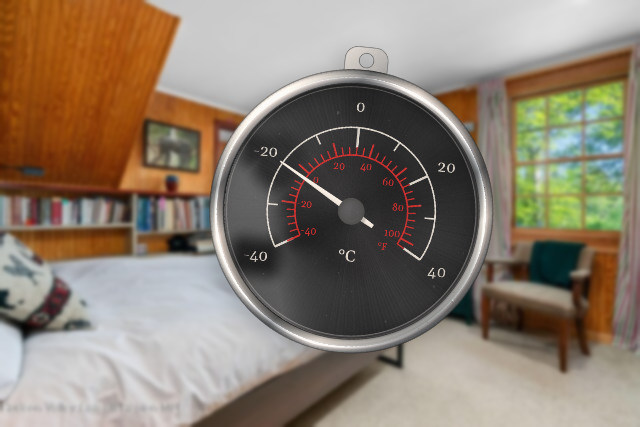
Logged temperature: -20 °C
